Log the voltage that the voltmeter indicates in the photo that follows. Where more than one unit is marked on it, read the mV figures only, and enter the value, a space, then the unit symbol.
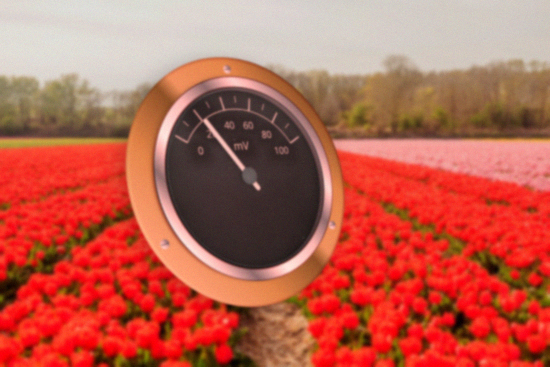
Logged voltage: 20 mV
